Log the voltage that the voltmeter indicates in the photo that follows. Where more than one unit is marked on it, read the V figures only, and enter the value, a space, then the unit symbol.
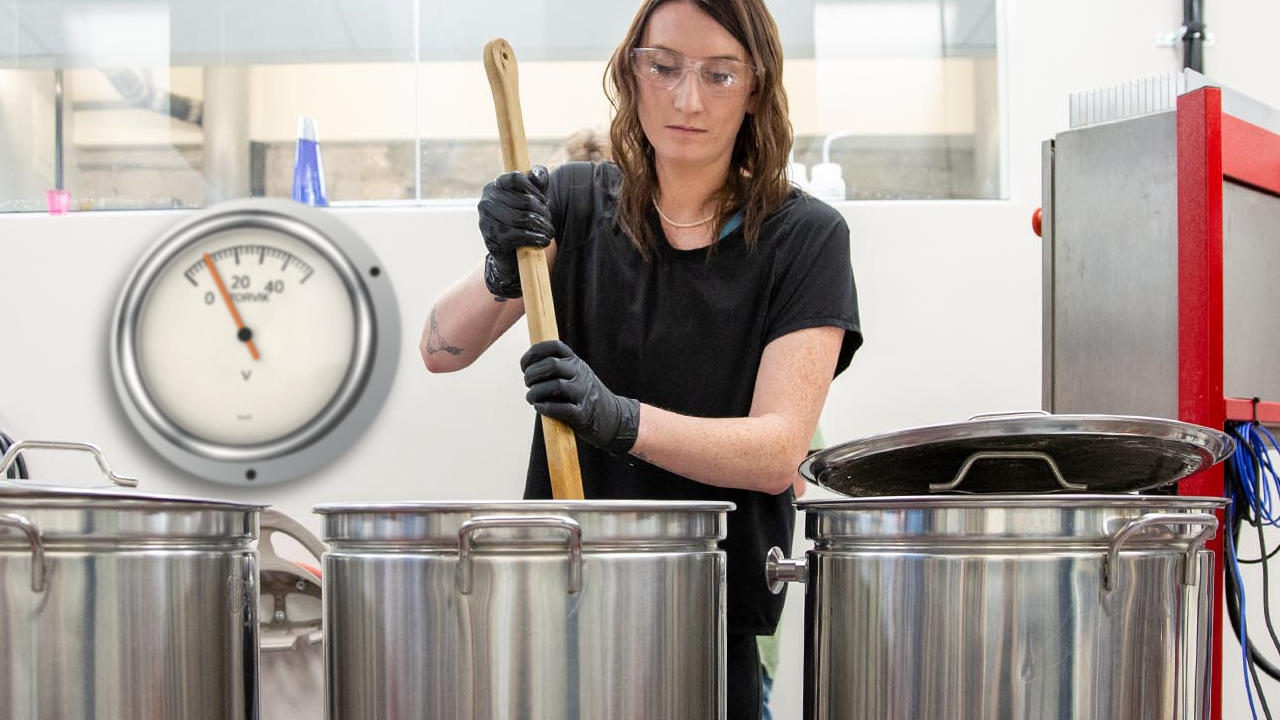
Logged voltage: 10 V
